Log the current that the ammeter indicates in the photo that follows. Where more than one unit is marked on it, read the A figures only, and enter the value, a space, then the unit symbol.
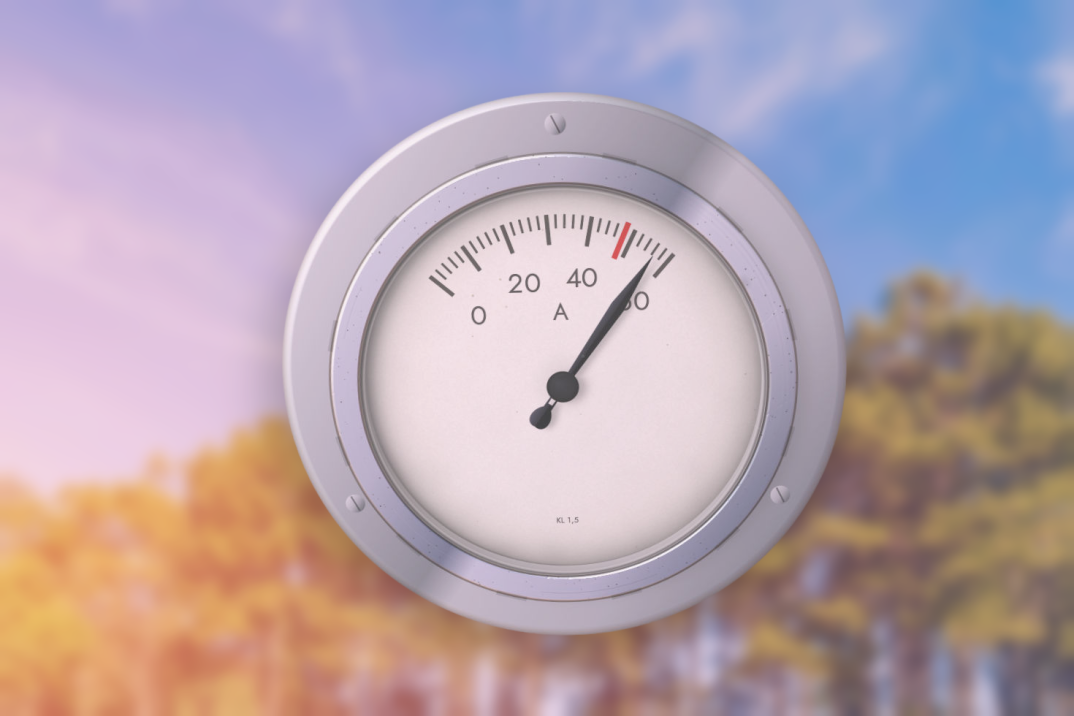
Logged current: 56 A
